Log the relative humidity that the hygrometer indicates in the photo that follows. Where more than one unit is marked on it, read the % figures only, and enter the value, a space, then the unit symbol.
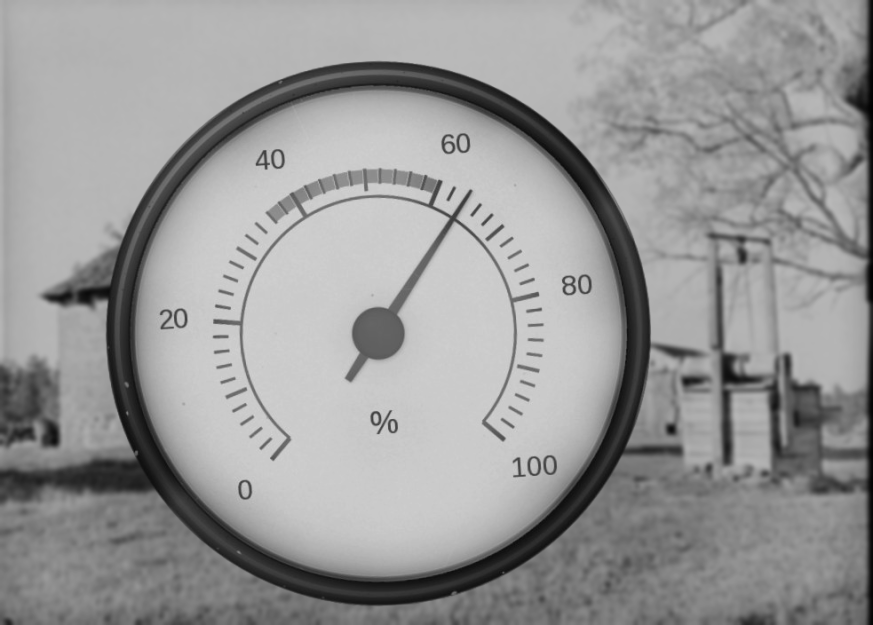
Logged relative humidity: 64 %
